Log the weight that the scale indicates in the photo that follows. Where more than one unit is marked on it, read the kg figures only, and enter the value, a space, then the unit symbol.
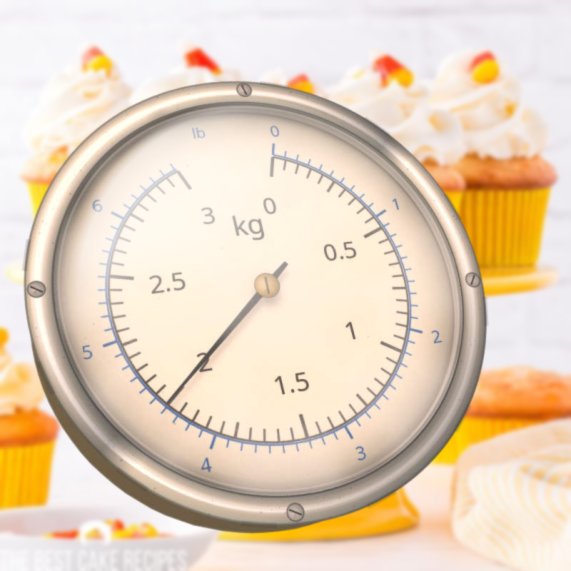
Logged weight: 2 kg
